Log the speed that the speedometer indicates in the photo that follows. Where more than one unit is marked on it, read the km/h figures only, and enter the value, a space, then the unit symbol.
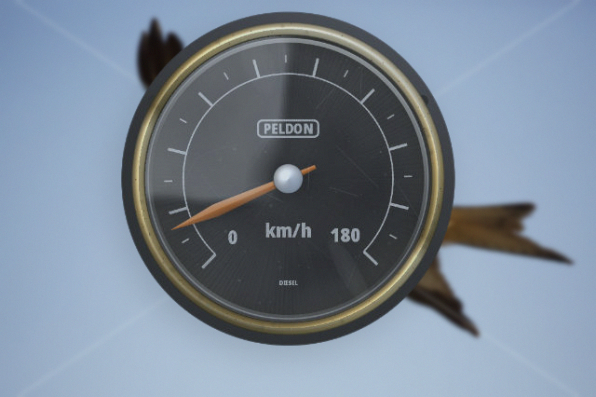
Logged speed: 15 km/h
